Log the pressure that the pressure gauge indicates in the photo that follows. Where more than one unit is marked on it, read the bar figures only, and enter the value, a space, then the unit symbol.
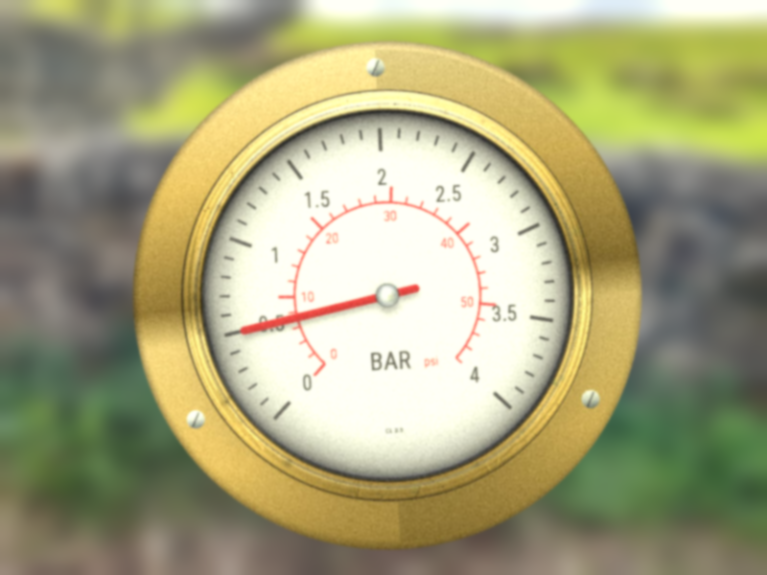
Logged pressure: 0.5 bar
